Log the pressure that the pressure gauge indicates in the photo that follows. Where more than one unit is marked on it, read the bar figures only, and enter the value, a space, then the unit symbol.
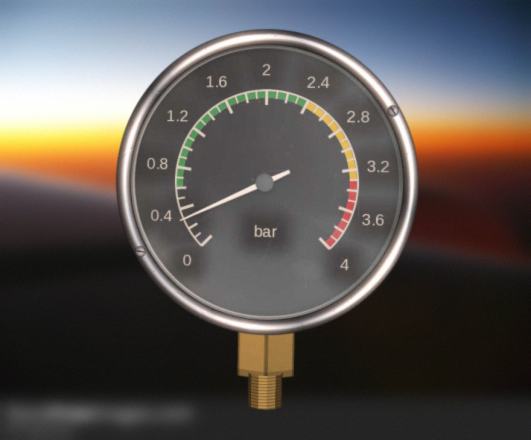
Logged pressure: 0.3 bar
